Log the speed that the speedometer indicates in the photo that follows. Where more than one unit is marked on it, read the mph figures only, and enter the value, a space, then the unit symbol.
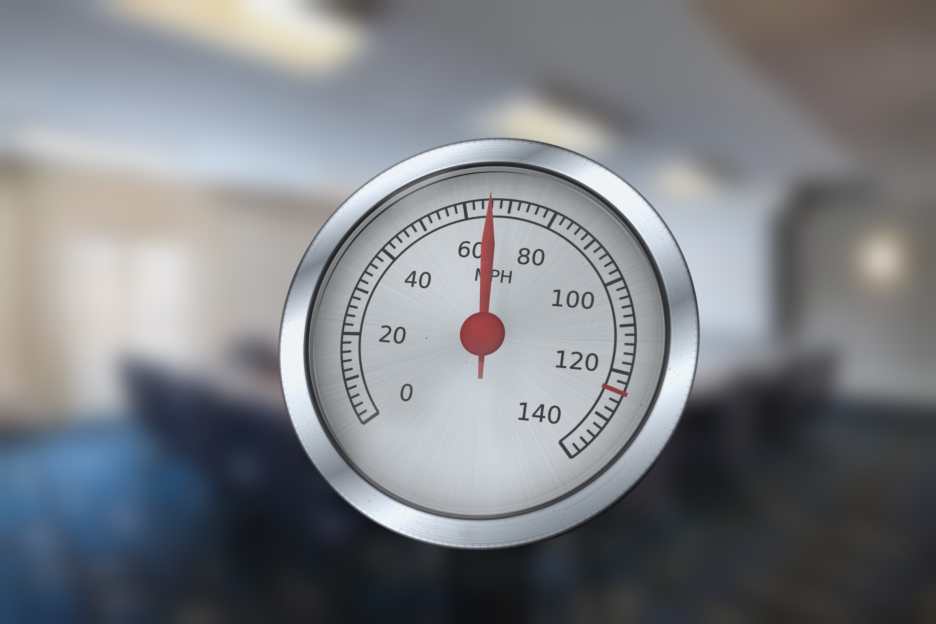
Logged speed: 66 mph
